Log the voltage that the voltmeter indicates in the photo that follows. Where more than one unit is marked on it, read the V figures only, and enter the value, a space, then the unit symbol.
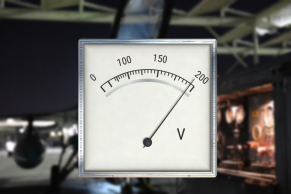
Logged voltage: 195 V
